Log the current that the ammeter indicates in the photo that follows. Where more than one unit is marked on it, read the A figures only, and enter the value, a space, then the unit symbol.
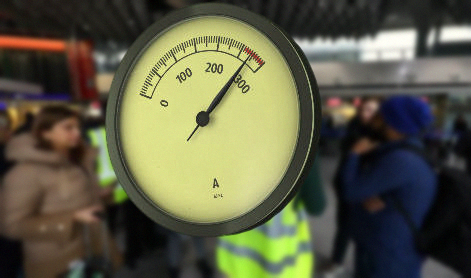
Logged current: 275 A
